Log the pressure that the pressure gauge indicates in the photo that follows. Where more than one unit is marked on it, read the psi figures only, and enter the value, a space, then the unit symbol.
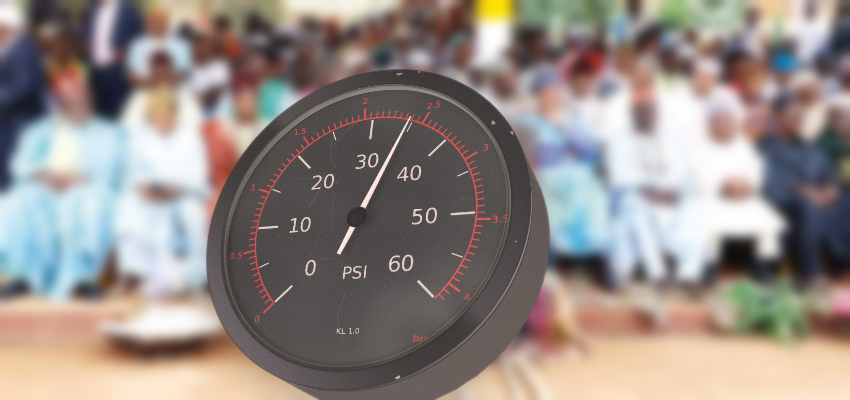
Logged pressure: 35 psi
